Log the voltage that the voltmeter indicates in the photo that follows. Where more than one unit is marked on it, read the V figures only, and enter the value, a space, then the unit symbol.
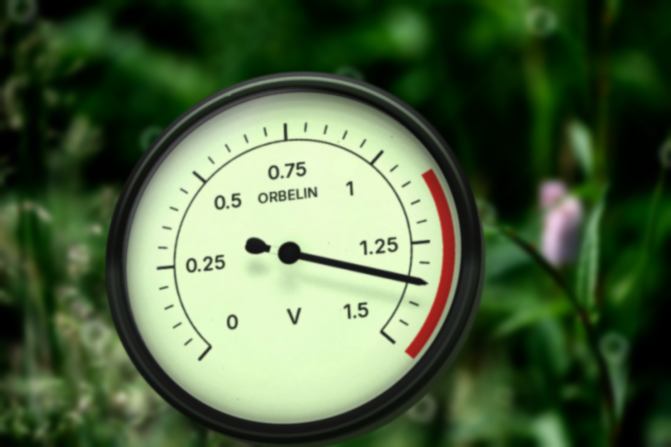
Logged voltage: 1.35 V
